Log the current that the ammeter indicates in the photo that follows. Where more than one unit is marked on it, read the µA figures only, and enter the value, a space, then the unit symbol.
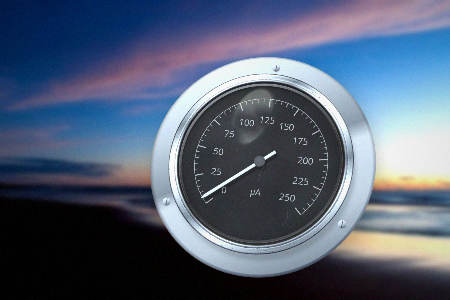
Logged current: 5 µA
